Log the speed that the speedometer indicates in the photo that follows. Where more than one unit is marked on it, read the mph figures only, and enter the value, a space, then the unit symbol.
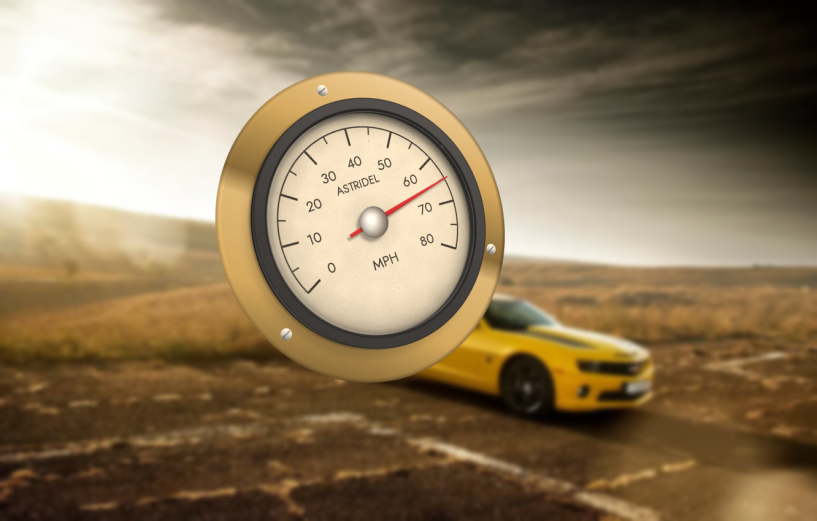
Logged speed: 65 mph
